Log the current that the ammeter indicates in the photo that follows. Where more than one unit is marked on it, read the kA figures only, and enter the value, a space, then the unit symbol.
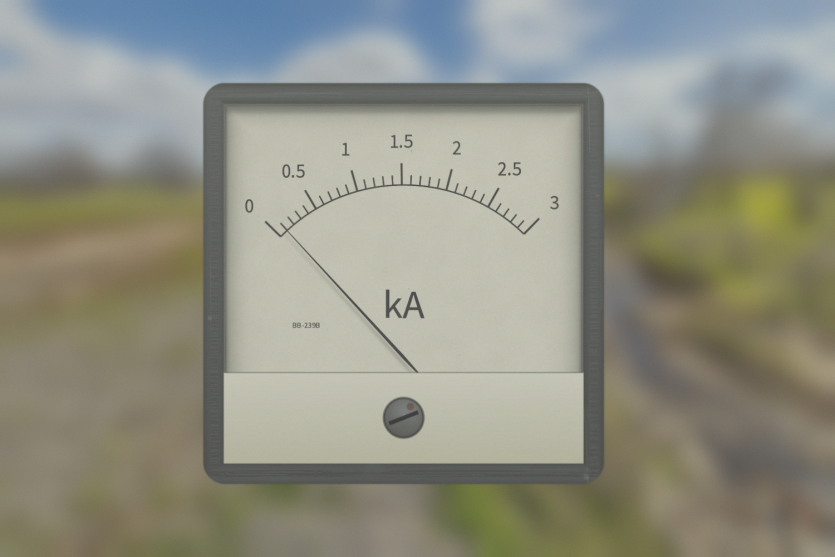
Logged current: 0.1 kA
